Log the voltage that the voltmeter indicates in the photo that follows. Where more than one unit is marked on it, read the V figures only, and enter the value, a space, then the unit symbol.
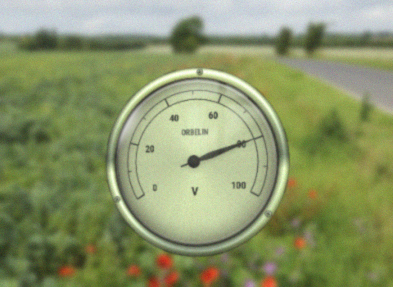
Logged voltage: 80 V
